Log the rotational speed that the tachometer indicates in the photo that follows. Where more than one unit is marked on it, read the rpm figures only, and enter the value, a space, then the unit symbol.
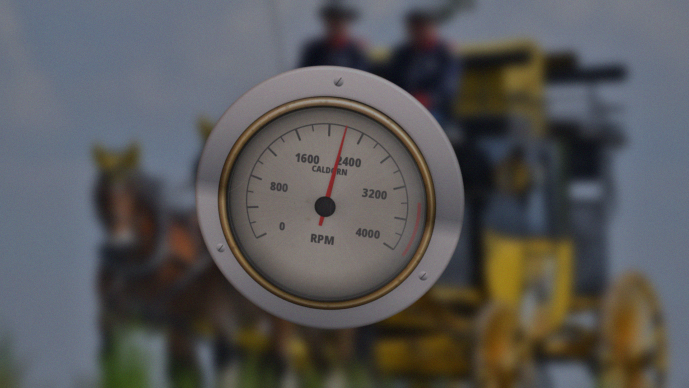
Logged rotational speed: 2200 rpm
